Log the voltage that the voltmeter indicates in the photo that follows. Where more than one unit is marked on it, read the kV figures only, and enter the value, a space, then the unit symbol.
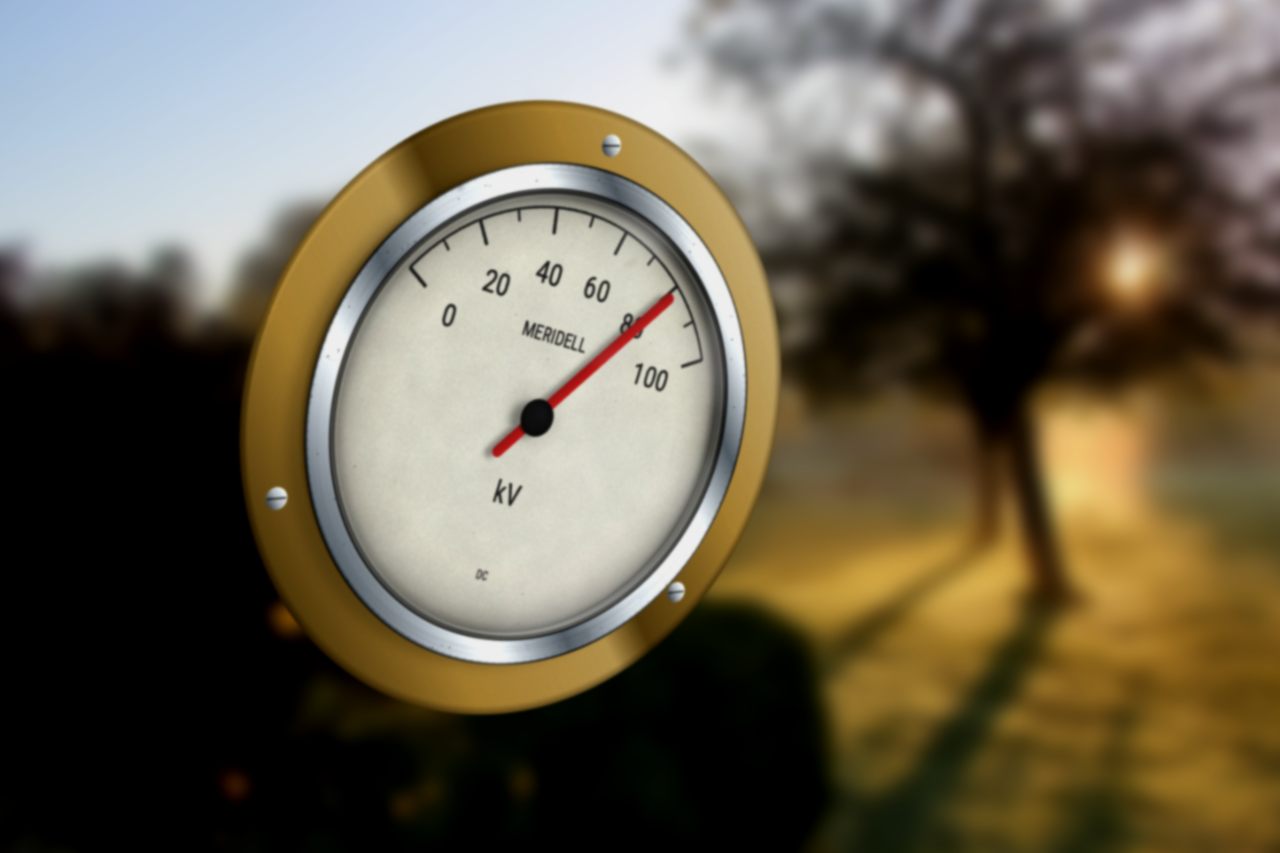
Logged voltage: 80 kV
